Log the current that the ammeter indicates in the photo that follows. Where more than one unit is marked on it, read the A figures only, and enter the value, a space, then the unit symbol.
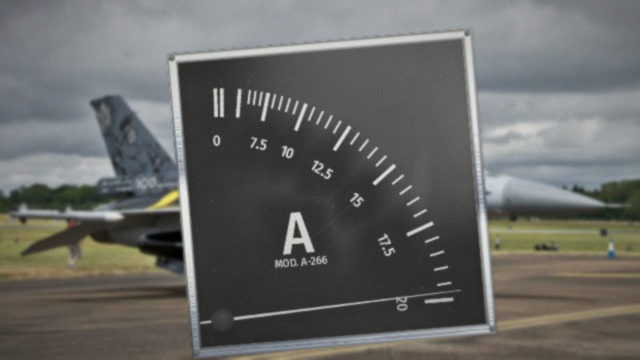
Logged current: 19.75 A
